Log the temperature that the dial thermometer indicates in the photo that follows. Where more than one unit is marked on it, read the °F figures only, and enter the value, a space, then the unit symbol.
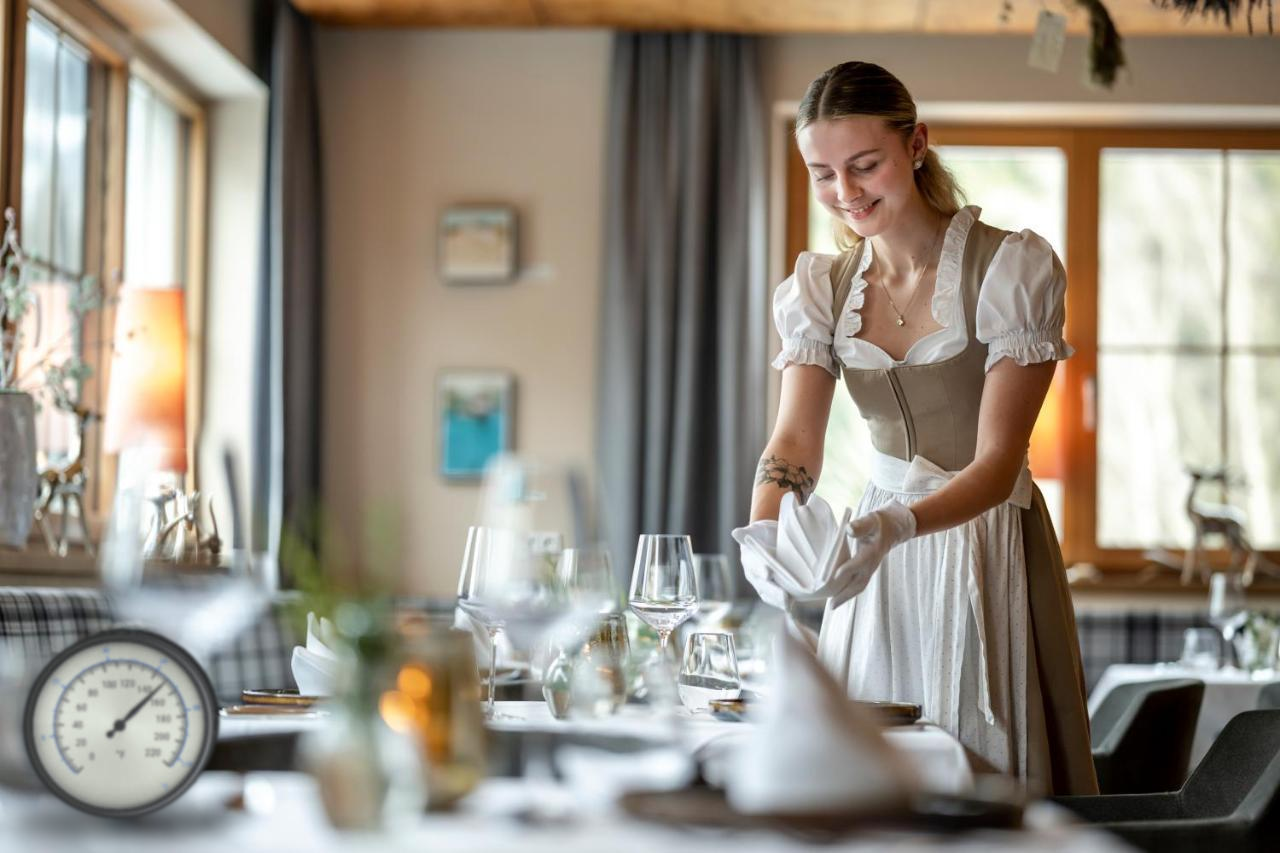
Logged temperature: 150 °F
